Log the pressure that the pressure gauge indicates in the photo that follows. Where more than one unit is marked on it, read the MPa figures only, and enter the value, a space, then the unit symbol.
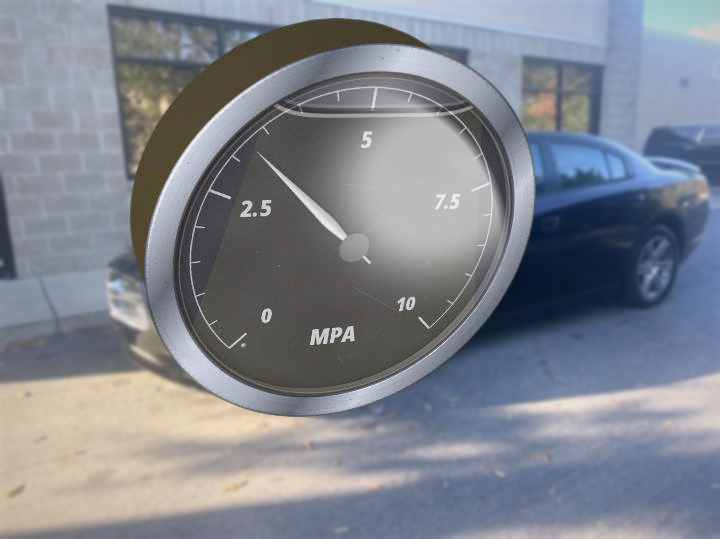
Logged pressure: 3.25 MPa
